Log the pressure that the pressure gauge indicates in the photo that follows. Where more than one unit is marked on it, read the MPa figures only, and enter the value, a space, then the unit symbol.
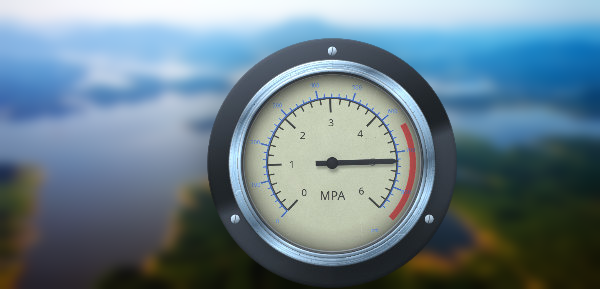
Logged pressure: 5 MPa
